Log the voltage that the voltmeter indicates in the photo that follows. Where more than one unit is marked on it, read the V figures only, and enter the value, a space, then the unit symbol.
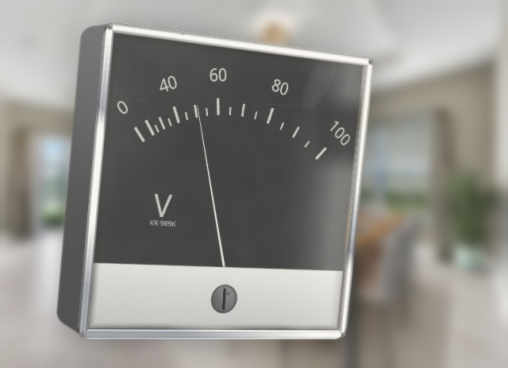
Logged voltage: 50 V
